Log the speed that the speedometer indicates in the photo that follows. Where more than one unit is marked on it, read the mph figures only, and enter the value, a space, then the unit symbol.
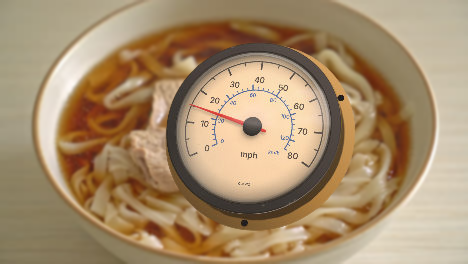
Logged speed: 15 mph
